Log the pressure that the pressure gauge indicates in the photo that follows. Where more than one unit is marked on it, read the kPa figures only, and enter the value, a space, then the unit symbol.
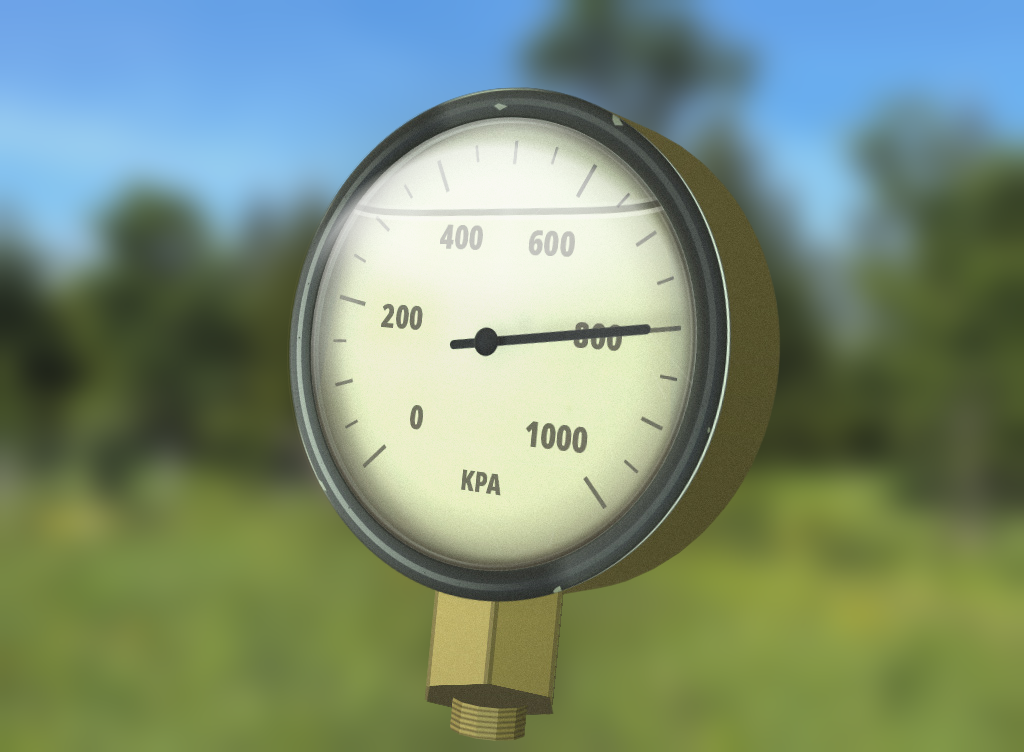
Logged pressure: 800 kPa
